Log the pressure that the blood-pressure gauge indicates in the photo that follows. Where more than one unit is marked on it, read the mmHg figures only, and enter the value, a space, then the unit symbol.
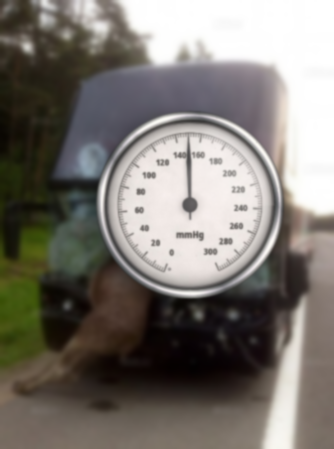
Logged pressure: 150 mmHg
